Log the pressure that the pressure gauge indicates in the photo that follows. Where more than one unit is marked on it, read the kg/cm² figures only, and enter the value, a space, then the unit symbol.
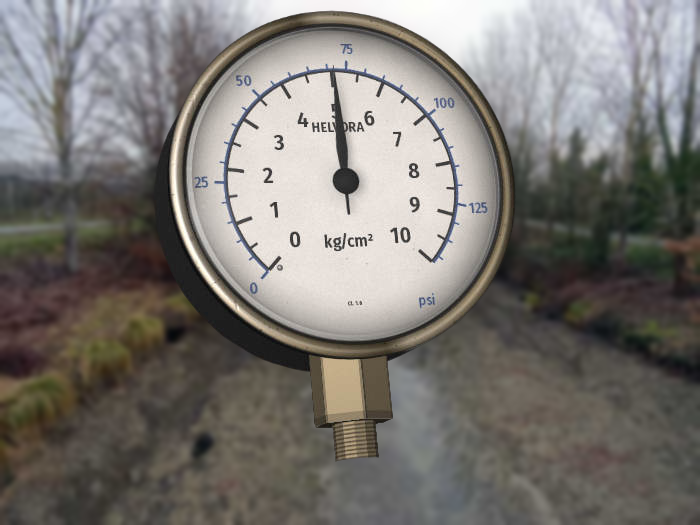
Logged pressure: 5 kg/cm²
